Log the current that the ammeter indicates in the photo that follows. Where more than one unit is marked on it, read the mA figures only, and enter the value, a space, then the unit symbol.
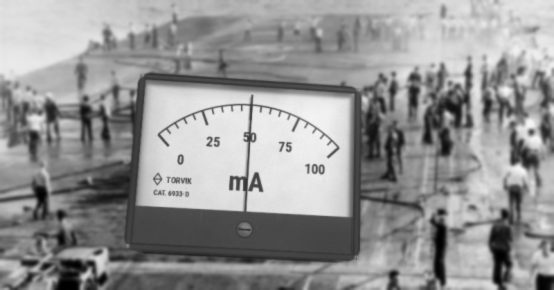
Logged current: 50 mA
